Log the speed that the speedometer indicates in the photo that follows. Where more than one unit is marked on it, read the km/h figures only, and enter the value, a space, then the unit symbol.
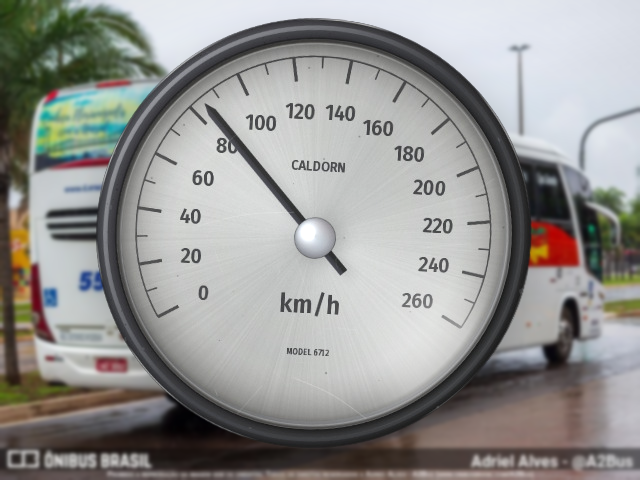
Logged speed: 85 km/h
